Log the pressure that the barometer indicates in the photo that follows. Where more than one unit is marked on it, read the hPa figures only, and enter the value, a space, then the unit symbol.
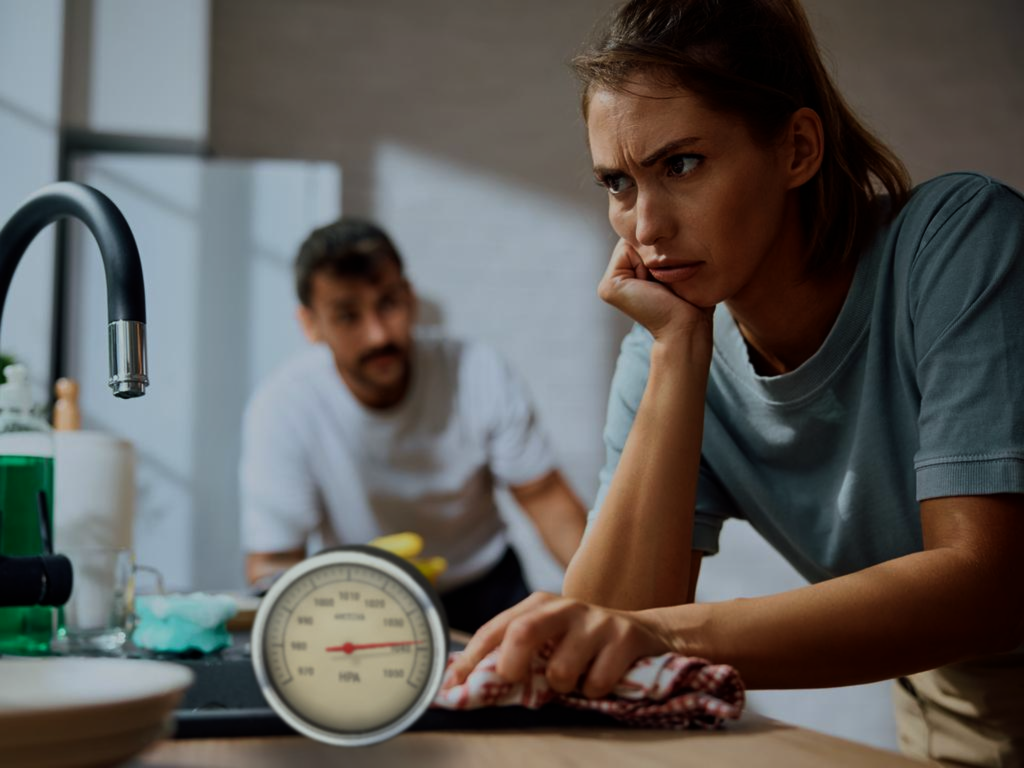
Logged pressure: 1038 hPa
